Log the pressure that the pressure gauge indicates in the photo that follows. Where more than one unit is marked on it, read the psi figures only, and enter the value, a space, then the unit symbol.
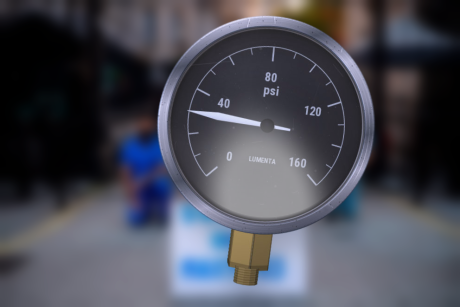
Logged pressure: 30 psi
